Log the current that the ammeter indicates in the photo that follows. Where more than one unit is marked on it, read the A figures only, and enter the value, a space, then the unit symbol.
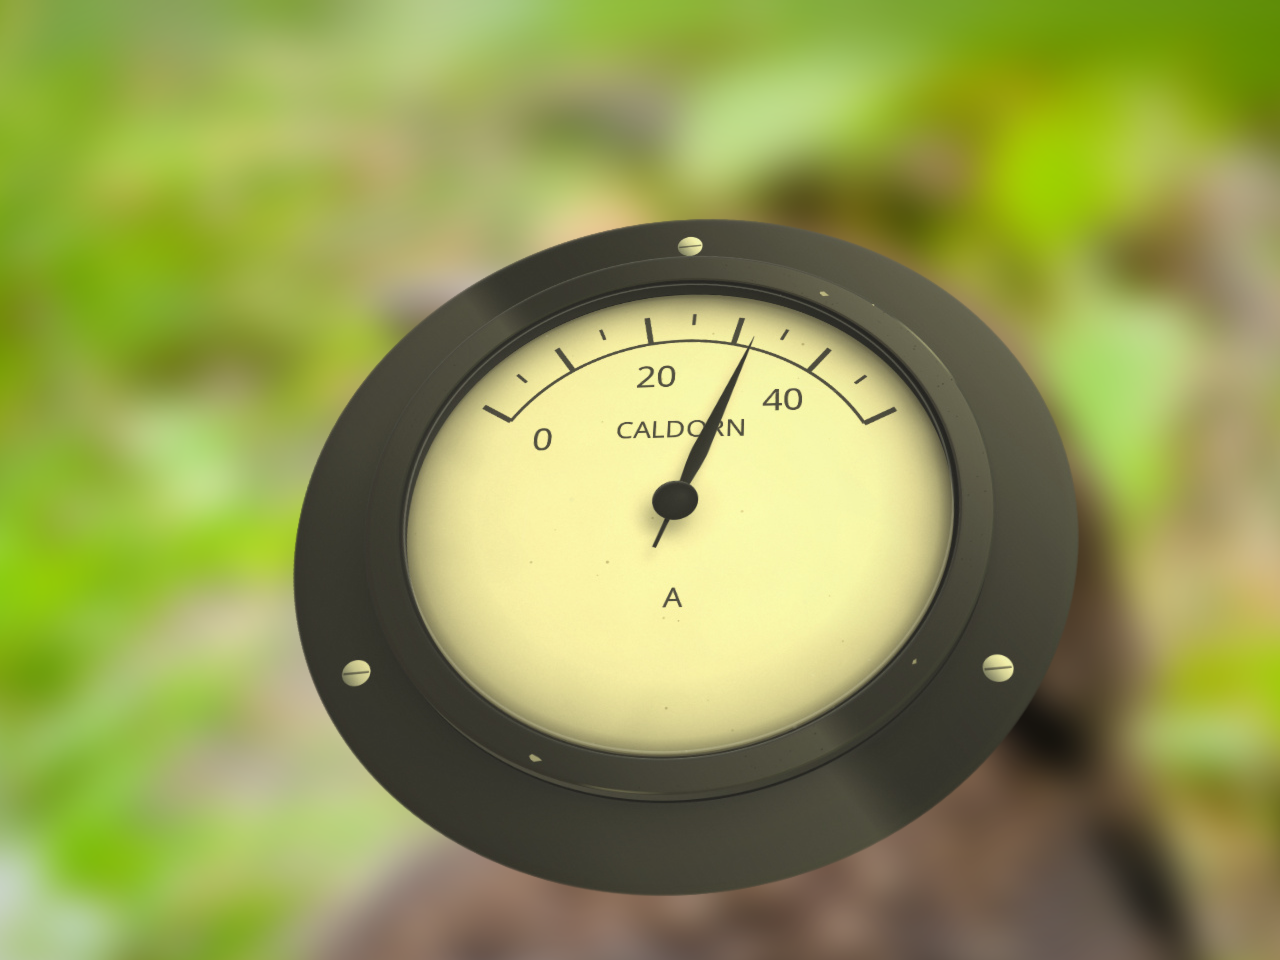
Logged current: 32.5 A
